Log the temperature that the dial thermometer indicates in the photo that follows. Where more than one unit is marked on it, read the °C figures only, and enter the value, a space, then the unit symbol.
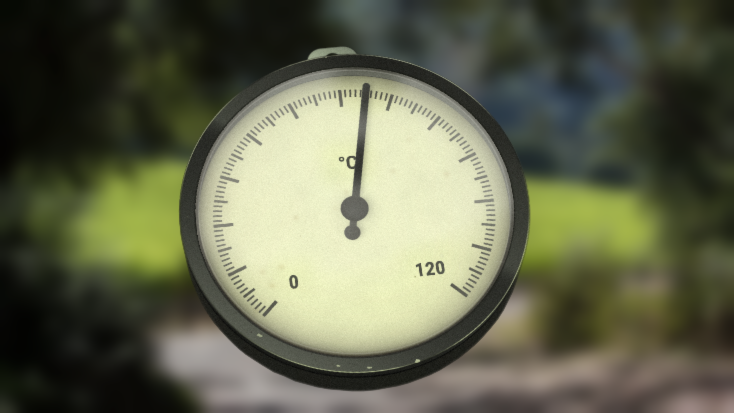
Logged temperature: 65 °C
